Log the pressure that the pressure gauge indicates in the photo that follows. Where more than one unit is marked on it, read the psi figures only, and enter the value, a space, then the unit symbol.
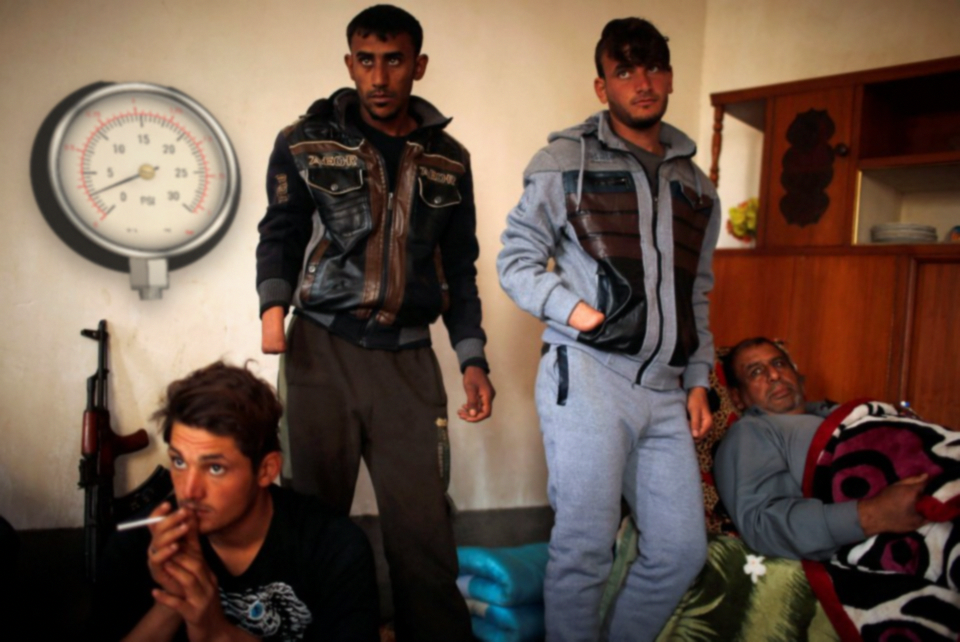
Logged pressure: 2.5 psi
